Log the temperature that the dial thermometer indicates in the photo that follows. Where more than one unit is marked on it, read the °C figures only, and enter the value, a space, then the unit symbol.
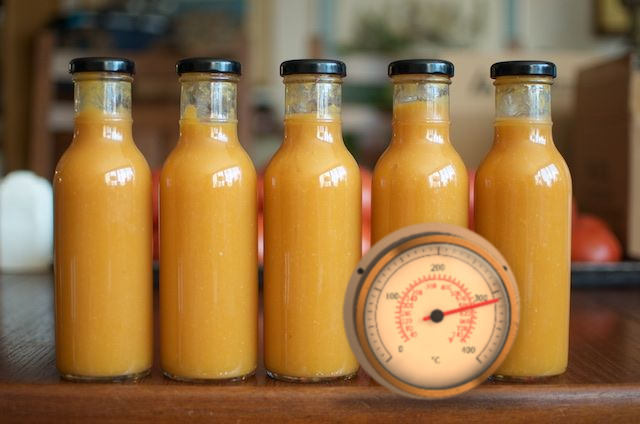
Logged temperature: 310 °C
